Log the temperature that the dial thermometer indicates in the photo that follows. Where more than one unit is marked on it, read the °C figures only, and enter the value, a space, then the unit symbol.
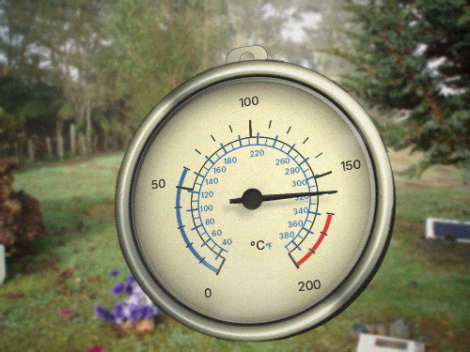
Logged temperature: 160 °C
